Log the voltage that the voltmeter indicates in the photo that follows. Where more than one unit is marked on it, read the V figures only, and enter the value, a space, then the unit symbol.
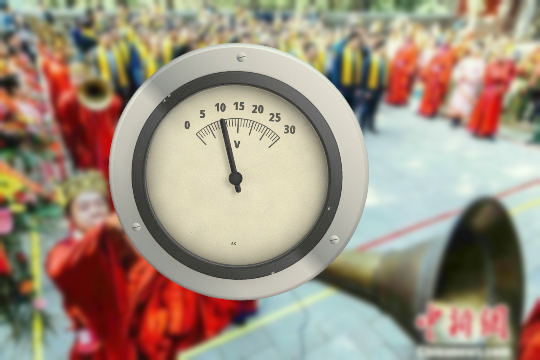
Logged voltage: 10 V
